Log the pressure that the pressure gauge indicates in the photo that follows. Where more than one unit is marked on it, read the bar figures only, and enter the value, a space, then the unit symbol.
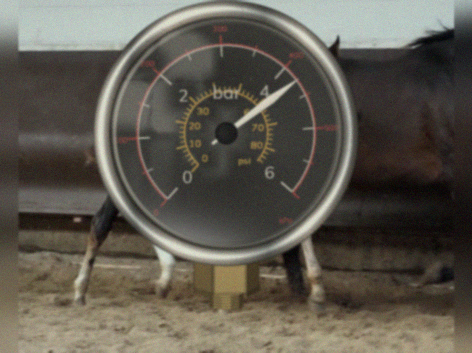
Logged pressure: 4.25 bar
